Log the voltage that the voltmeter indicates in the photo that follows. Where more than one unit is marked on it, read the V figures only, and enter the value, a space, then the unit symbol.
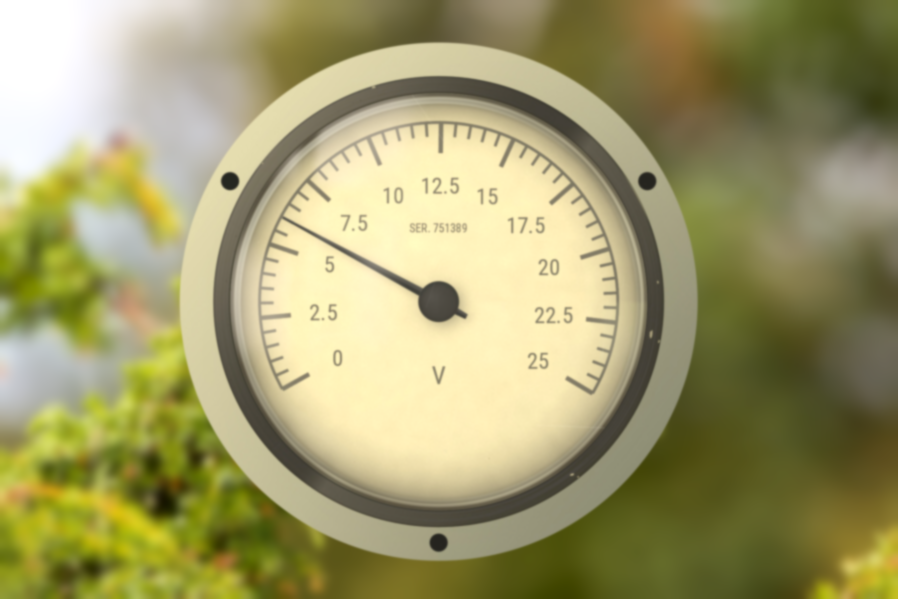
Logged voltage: 6 V
